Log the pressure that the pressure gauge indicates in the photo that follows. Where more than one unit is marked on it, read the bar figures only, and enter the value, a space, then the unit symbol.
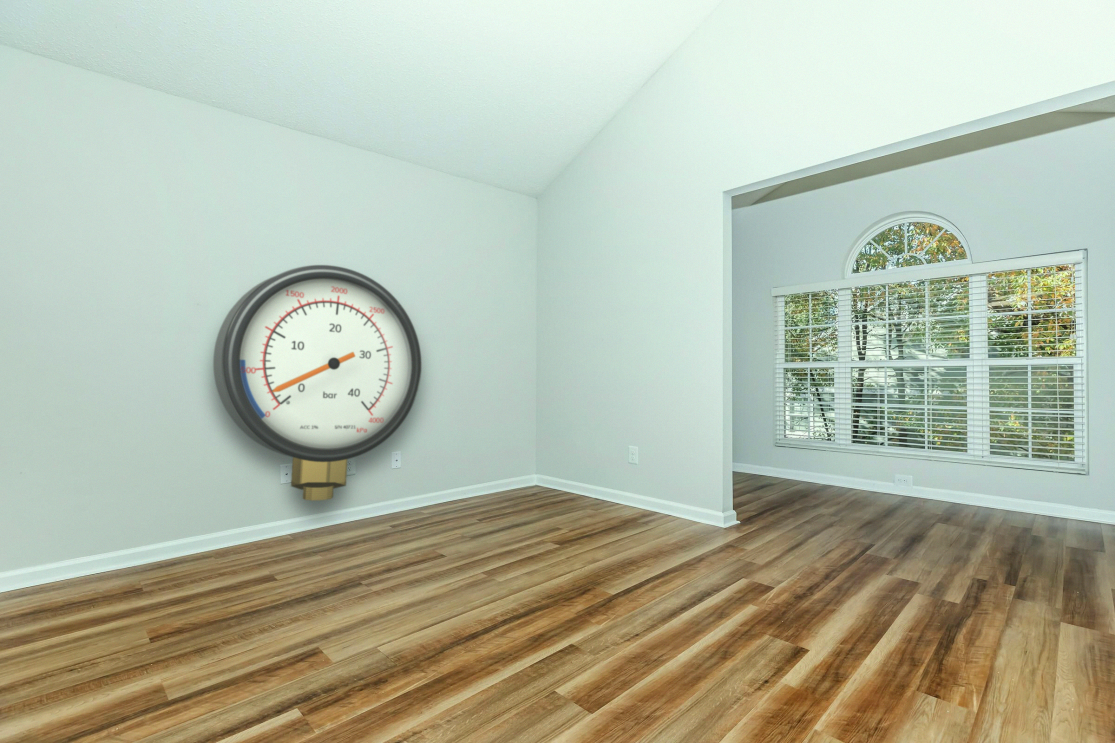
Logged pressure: 2 bar
